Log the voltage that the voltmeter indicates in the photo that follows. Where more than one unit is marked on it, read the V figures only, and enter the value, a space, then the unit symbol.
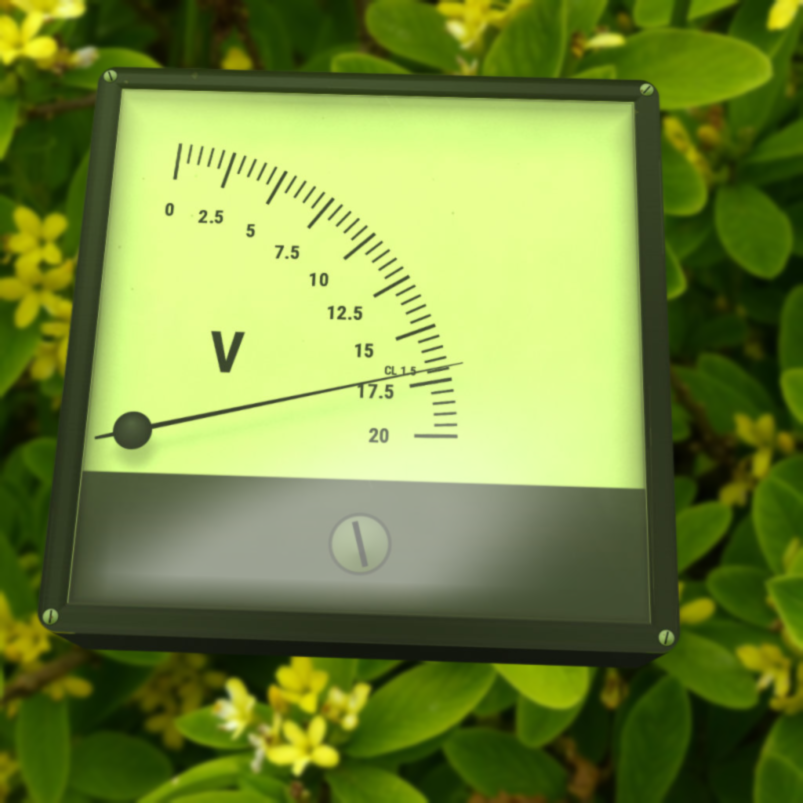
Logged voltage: 17 V
